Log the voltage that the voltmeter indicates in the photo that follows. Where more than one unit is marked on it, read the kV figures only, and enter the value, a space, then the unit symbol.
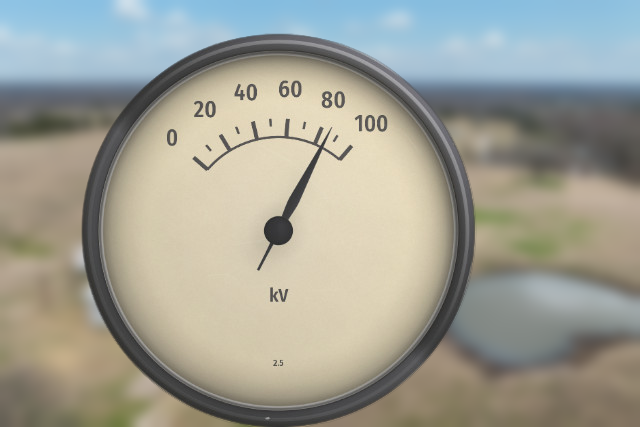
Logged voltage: 85 kV
